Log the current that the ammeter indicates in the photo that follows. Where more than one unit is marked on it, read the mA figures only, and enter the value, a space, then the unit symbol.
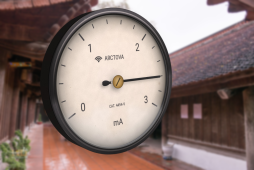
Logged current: 2.6 mA
